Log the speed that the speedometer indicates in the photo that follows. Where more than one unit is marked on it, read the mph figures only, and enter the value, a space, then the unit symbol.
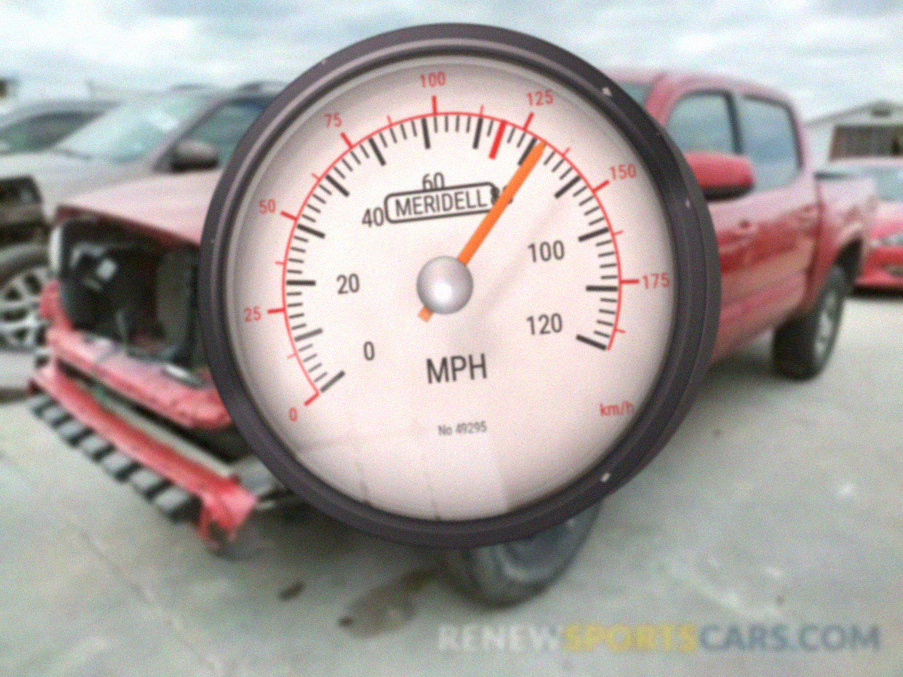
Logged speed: 82 mph
